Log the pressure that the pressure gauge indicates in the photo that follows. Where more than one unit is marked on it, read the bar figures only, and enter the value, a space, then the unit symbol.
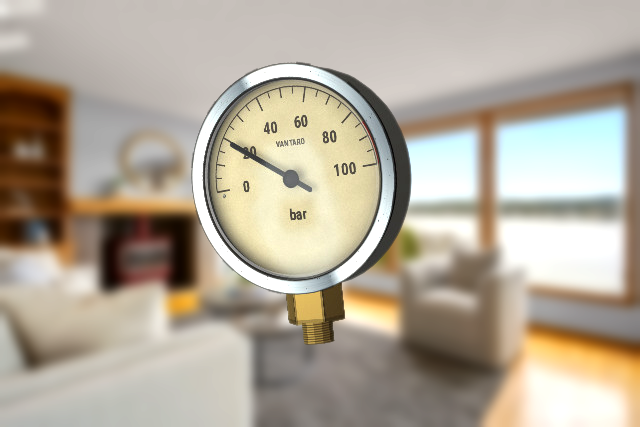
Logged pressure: 20 bar
